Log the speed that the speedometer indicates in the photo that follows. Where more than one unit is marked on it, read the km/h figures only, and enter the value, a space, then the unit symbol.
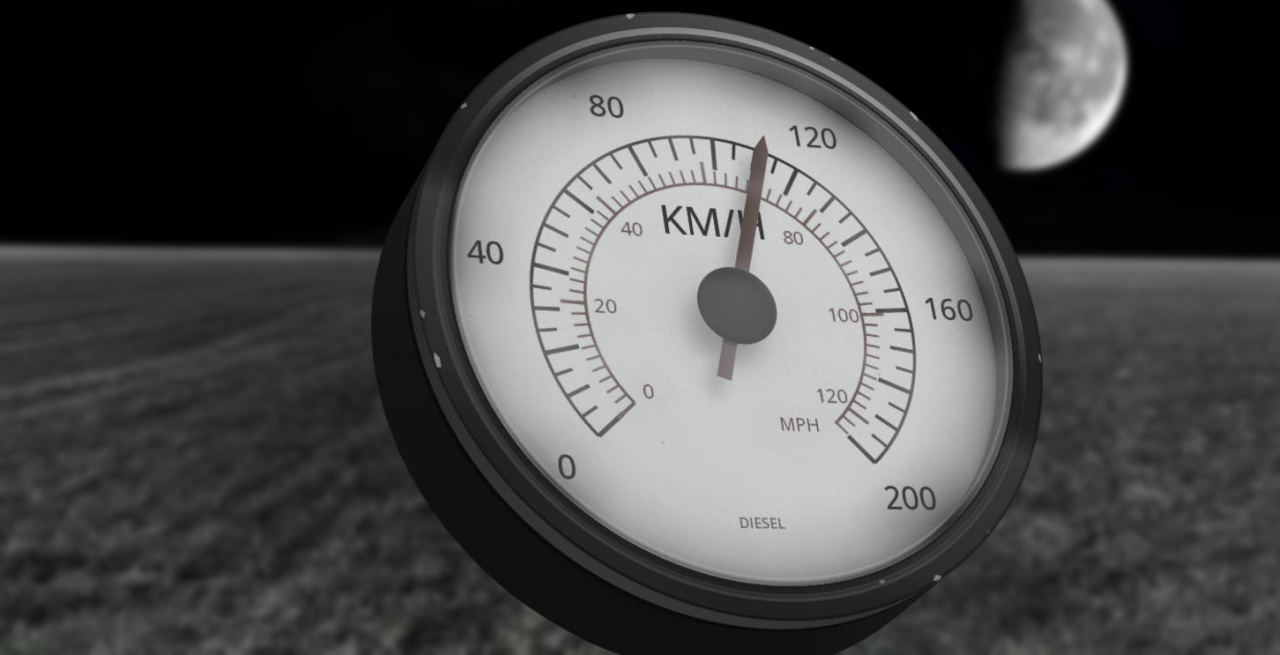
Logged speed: 110 km/h
